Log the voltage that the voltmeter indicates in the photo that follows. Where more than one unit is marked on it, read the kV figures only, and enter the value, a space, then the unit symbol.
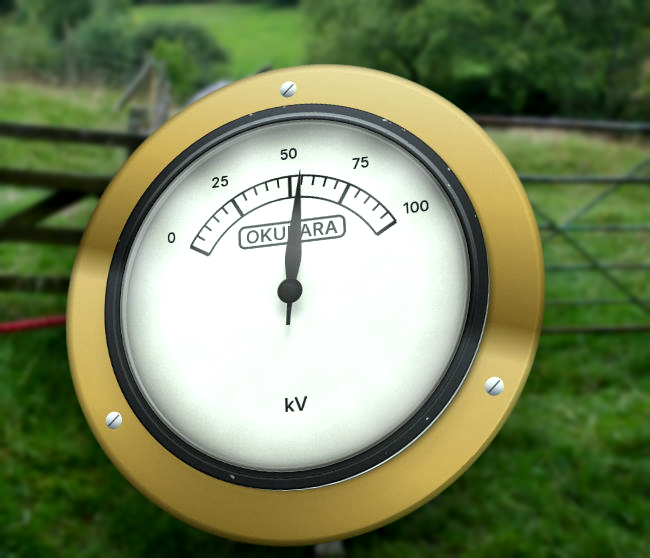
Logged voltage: 55 kV
